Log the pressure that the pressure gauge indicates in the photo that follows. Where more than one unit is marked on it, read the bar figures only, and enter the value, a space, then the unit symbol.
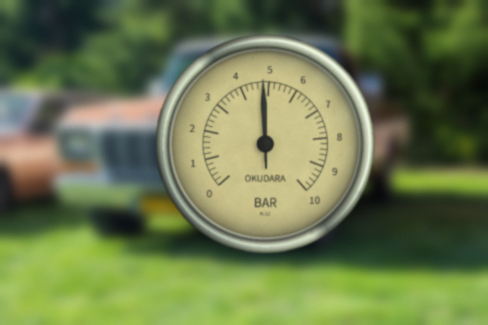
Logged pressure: 4.8 bar
